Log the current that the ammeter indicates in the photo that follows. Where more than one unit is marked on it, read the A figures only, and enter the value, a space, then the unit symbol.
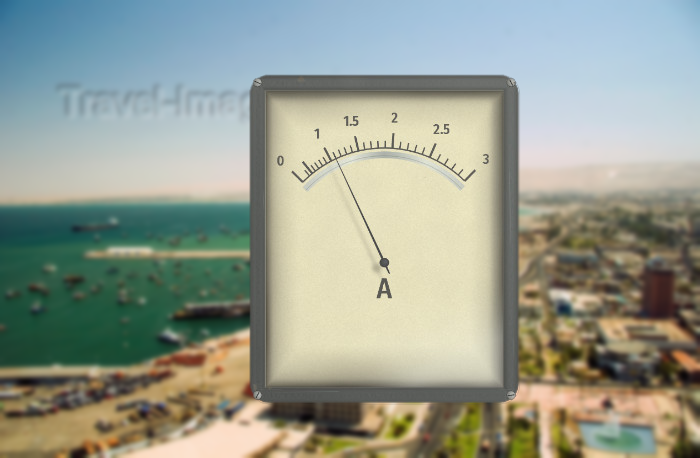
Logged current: 1.1 A
